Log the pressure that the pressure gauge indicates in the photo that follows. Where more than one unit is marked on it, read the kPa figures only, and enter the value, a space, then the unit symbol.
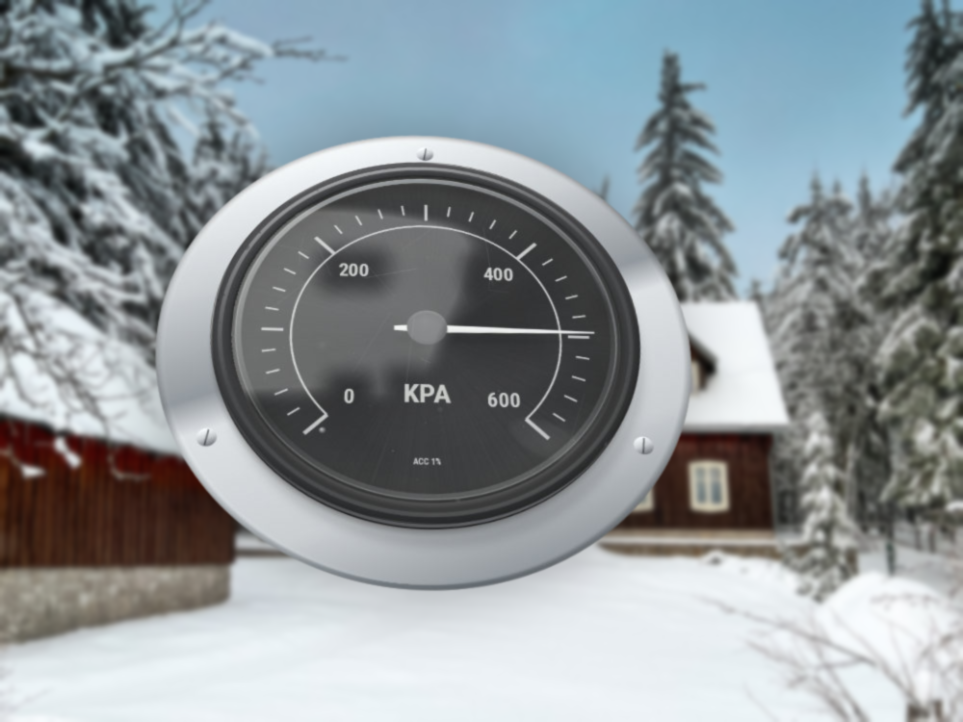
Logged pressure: 500 kPa
